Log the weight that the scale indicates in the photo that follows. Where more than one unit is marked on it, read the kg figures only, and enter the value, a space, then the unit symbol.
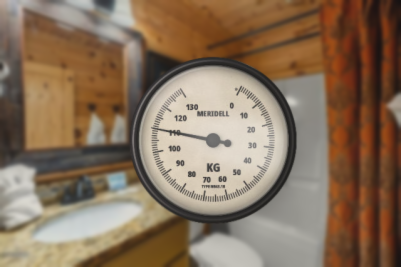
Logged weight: 110 kg
